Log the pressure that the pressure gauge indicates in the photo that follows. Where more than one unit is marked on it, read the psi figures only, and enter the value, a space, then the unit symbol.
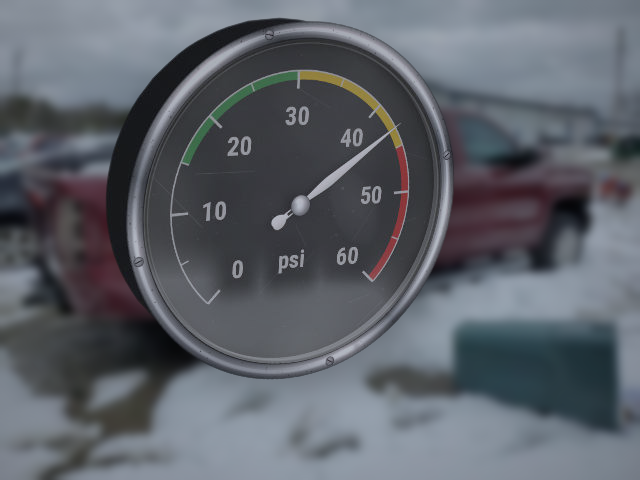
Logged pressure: 42.5 psi
